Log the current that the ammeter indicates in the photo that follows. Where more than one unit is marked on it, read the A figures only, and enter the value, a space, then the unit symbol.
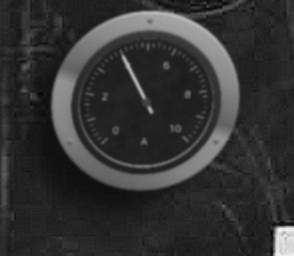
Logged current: 4 A
